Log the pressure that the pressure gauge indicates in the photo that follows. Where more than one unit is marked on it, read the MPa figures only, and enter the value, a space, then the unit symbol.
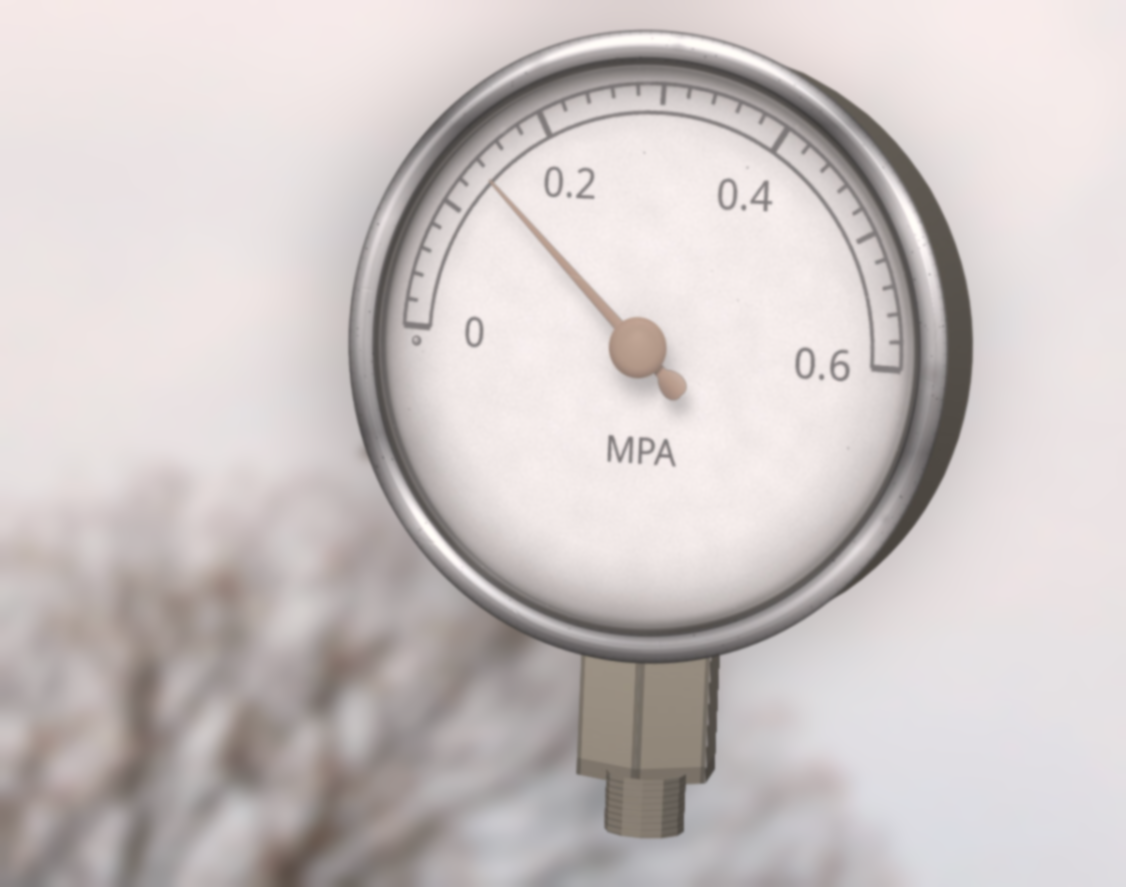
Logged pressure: 0.14 MPa
